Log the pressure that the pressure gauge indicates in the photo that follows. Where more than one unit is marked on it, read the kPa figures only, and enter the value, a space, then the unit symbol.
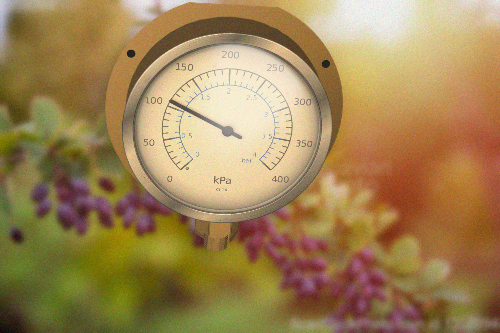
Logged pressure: 110 kPa
